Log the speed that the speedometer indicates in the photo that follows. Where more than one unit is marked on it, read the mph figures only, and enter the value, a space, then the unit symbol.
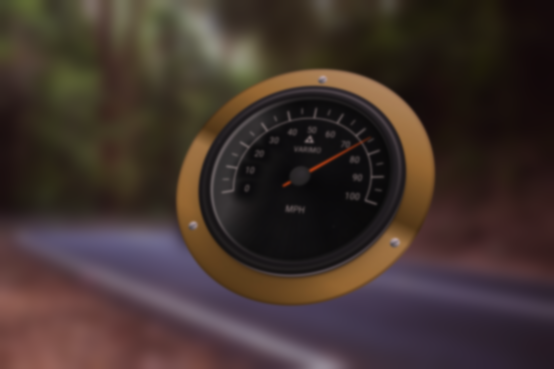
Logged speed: 75 mph
